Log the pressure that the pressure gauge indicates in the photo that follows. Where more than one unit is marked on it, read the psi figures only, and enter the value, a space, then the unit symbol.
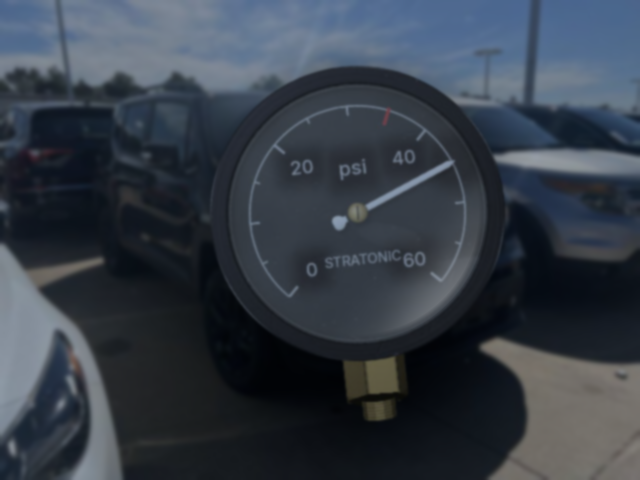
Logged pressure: 45 psi
